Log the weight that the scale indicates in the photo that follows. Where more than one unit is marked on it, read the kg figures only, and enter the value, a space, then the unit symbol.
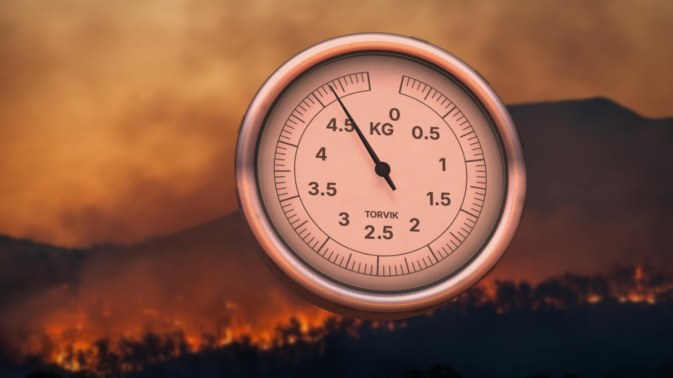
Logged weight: 4.65 kg
